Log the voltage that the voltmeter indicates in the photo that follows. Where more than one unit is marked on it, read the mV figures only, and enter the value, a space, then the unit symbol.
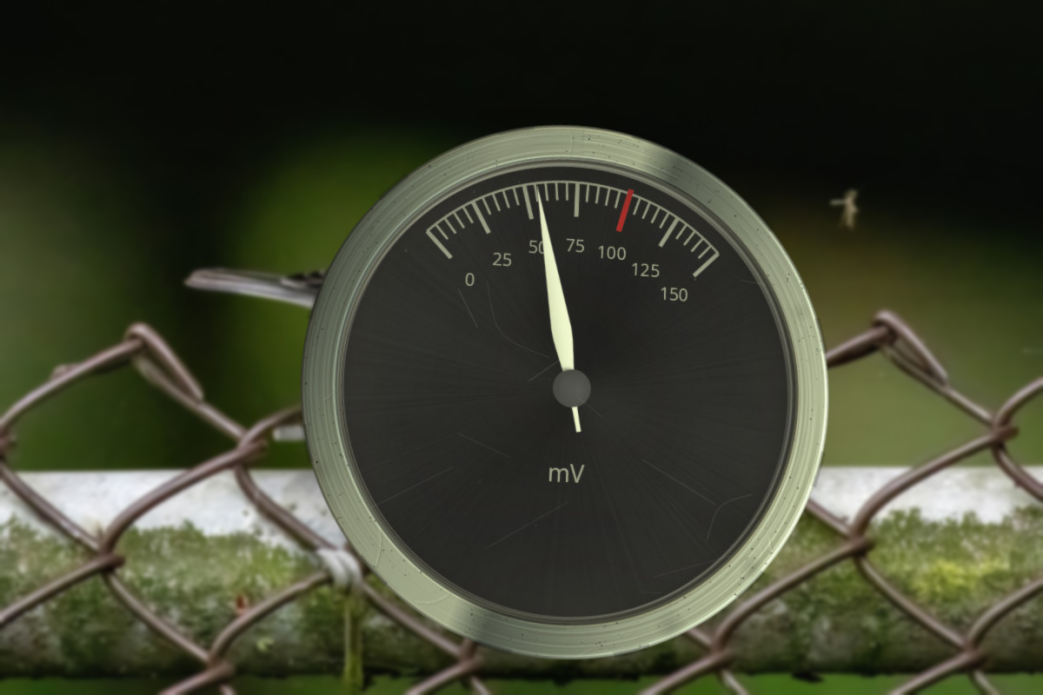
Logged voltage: 55 mV
